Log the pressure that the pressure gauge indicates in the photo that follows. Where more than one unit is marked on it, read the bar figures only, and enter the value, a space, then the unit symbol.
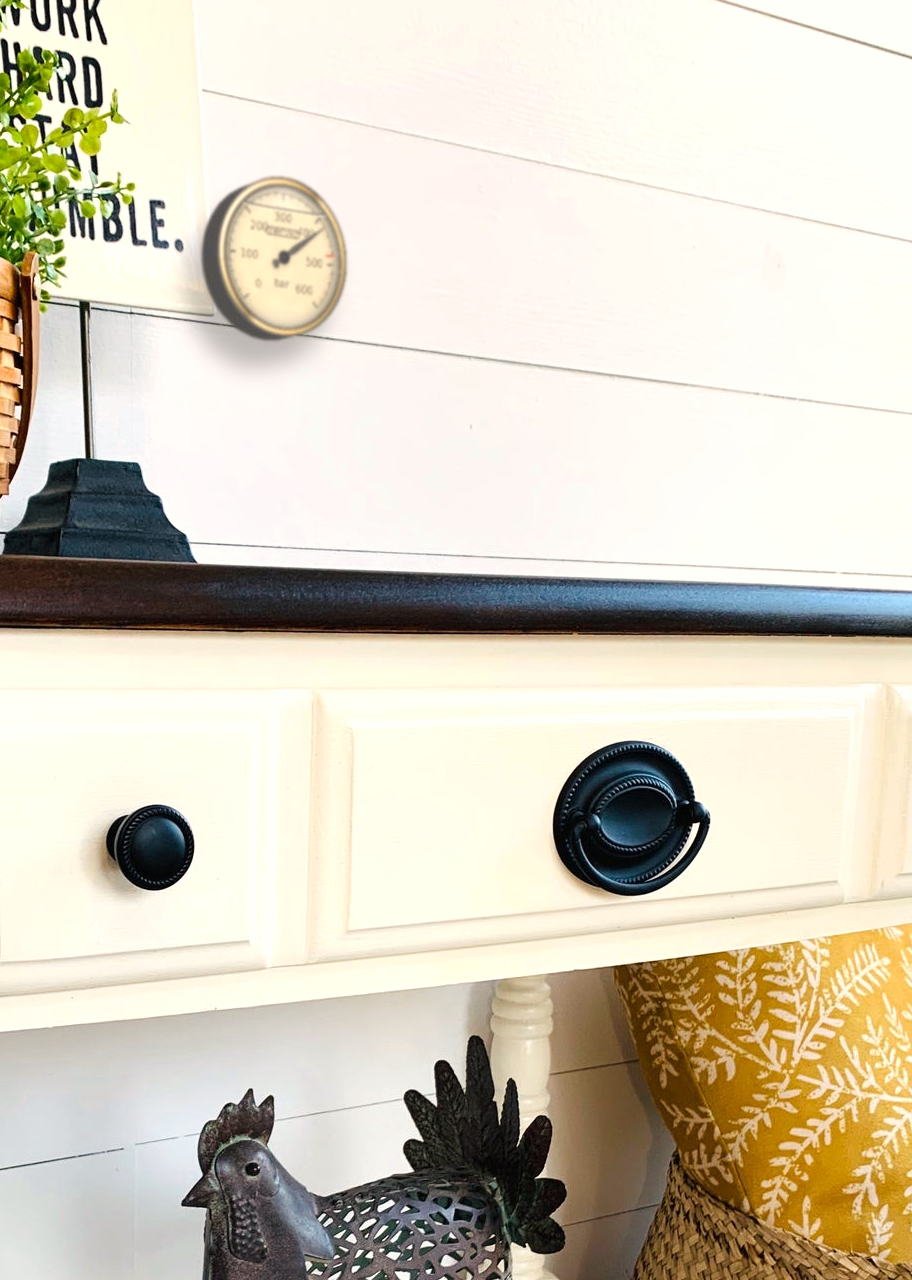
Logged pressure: 420 bar
